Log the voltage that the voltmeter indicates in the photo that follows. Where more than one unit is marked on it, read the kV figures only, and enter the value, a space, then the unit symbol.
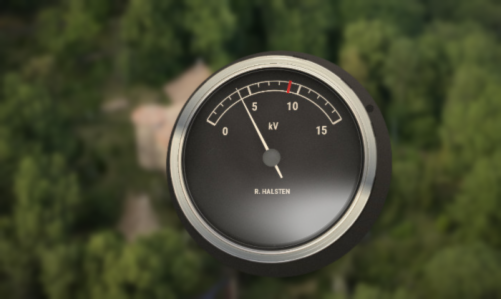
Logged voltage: 4 kV
